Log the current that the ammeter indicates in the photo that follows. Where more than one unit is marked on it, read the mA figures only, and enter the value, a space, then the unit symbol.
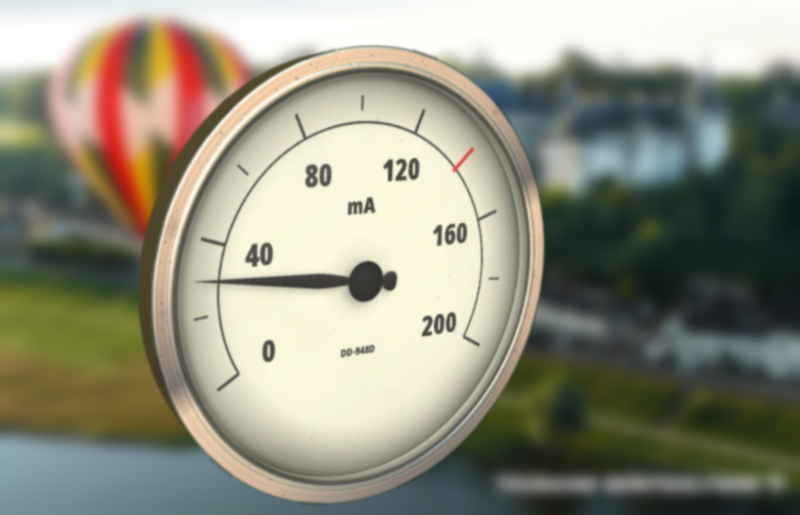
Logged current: 30 mA
